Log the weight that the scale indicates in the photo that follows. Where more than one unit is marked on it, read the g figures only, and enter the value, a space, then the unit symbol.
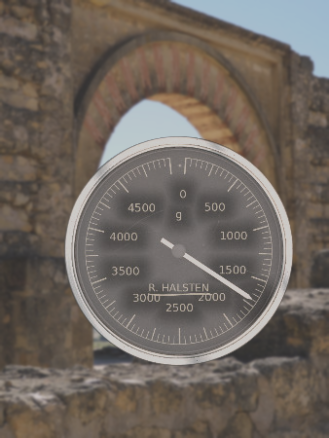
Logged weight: 1700 g
